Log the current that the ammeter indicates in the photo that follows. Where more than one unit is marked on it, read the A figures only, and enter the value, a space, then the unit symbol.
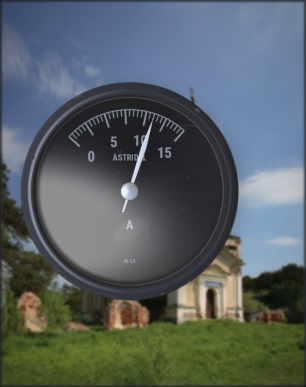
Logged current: 11 A
